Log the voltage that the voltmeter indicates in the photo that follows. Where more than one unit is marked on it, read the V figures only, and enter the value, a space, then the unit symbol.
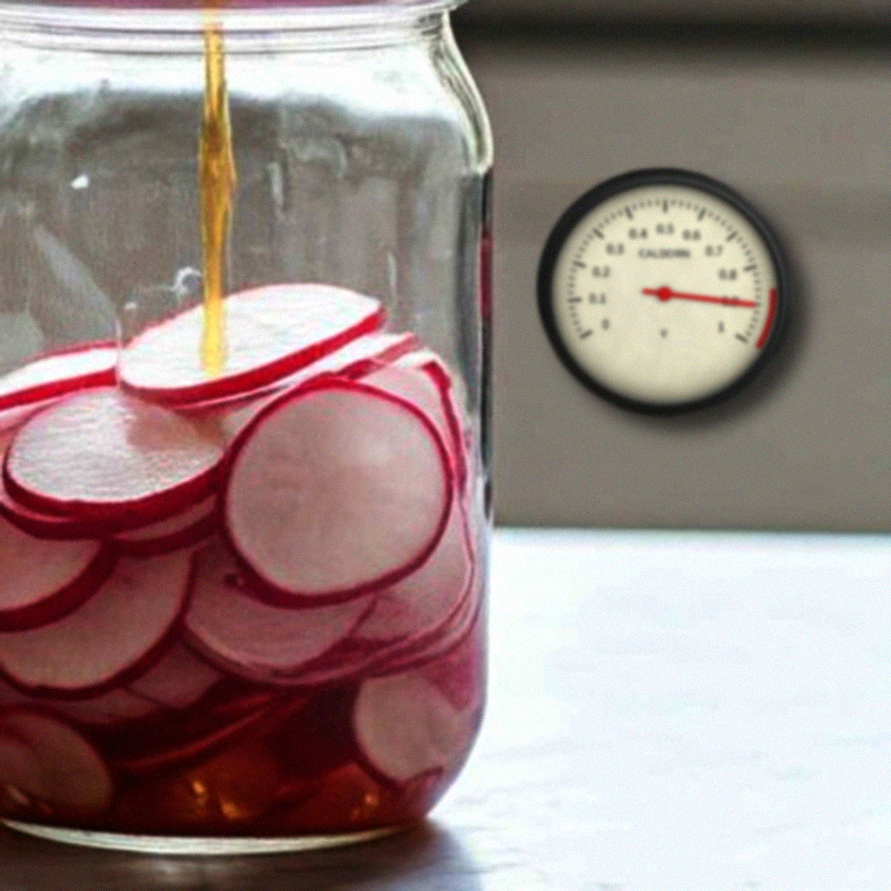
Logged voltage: 0.9 V
